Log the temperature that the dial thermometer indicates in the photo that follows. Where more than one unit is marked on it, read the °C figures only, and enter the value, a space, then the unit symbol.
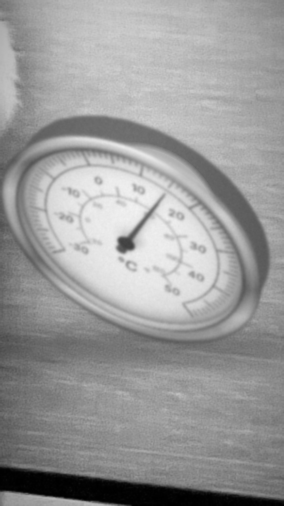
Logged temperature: 15 °C
